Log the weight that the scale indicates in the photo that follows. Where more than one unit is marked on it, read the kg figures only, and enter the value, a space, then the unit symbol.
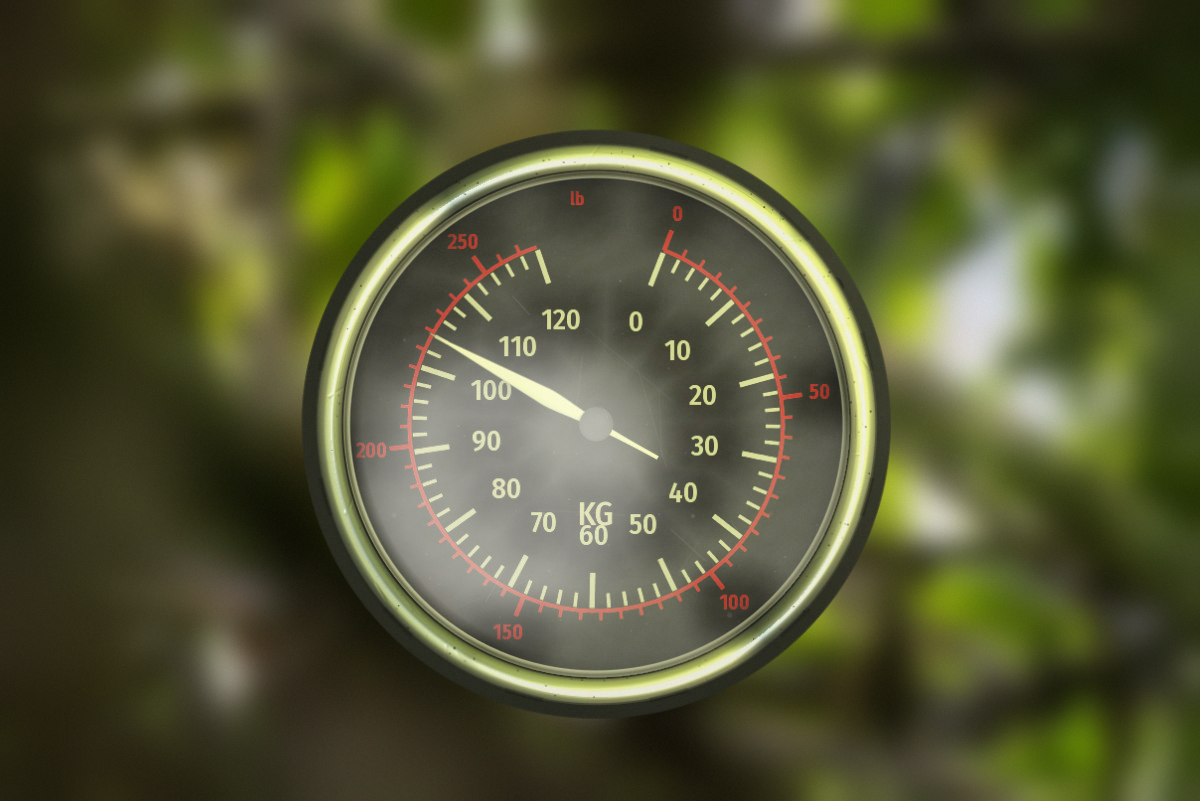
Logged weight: 104 kg
